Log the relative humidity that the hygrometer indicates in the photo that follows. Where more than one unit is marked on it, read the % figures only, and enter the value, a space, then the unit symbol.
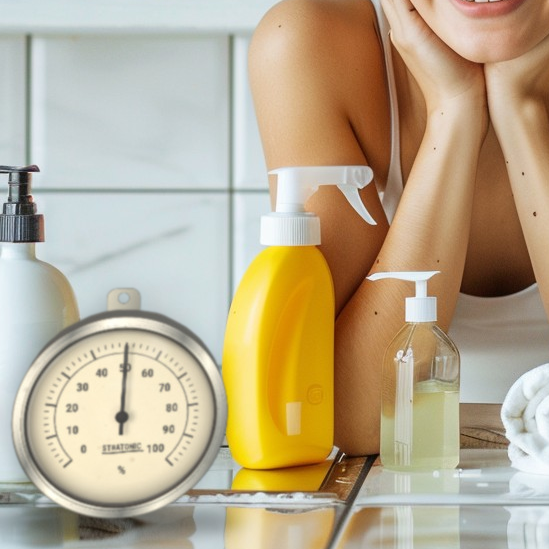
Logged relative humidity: 50 %
